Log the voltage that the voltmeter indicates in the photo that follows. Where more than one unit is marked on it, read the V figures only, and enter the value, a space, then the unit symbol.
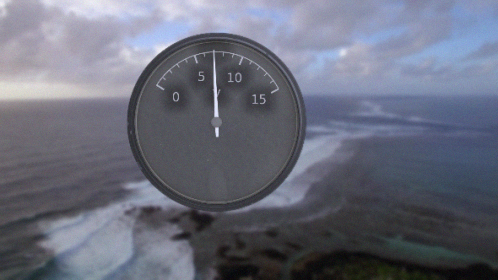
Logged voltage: 7 V
